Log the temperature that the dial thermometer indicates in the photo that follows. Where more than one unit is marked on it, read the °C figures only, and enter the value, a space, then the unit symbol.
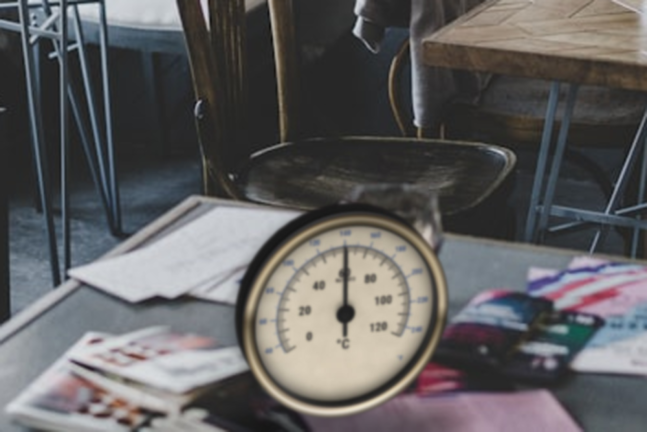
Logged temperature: 60 °C
